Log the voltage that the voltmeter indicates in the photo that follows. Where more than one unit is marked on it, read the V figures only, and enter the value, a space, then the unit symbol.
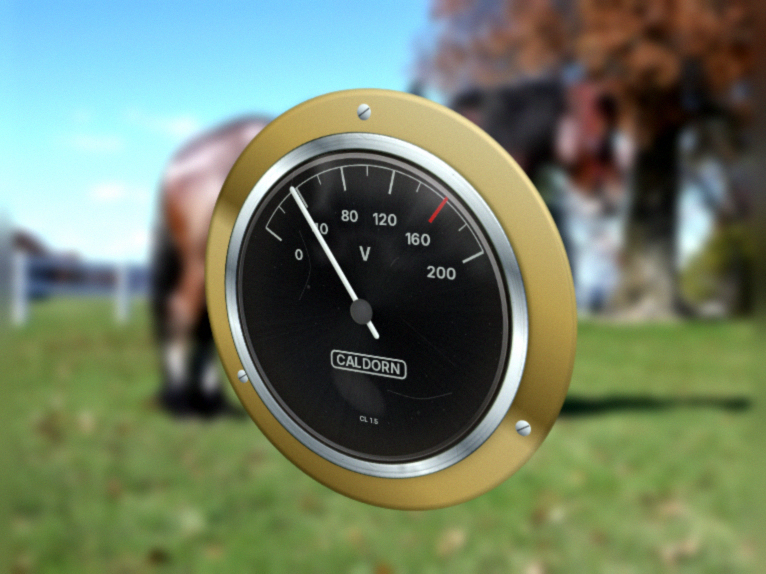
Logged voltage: 40 V
